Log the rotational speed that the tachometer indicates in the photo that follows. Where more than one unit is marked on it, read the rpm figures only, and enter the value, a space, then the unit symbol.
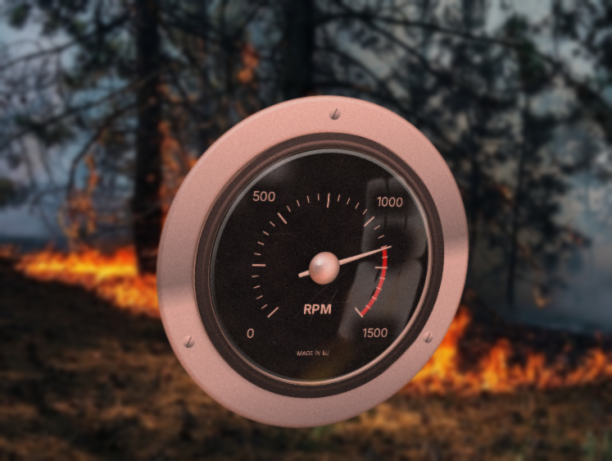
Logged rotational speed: 1150 rpm
